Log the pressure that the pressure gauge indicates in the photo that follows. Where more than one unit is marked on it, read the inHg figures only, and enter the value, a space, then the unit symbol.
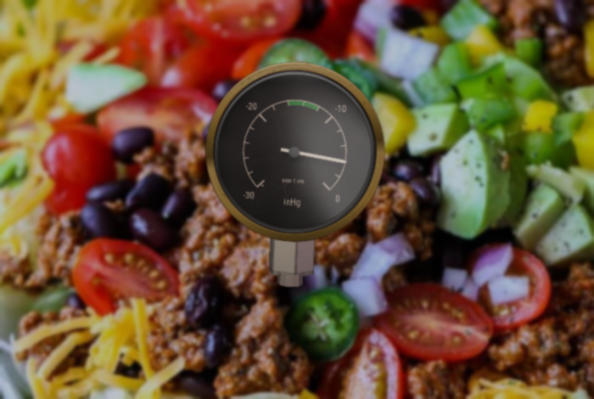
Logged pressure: -4 inHg
